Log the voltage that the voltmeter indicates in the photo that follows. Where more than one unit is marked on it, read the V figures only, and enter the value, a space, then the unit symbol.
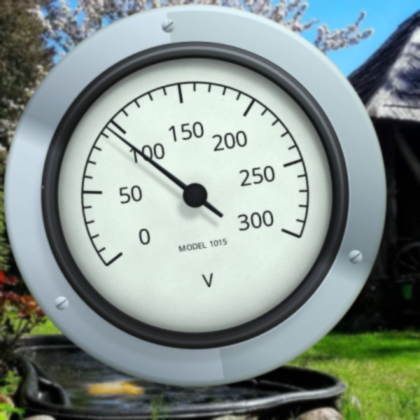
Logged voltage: 95 V
